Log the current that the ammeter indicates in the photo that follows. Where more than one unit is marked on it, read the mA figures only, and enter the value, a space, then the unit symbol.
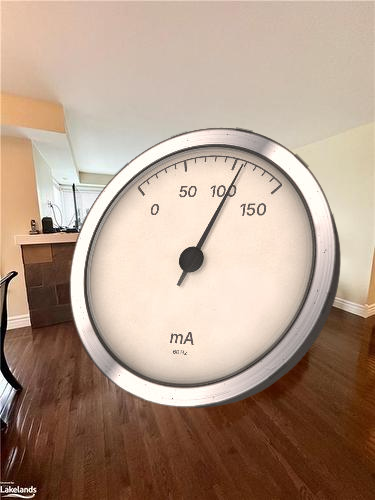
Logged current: 110 mA
